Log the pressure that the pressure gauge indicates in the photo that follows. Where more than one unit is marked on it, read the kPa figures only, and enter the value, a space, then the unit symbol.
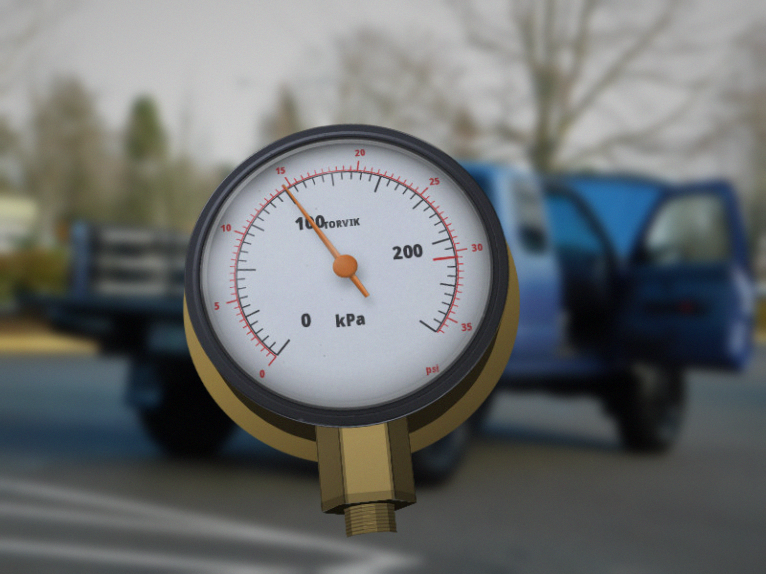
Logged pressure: 100 kPa
